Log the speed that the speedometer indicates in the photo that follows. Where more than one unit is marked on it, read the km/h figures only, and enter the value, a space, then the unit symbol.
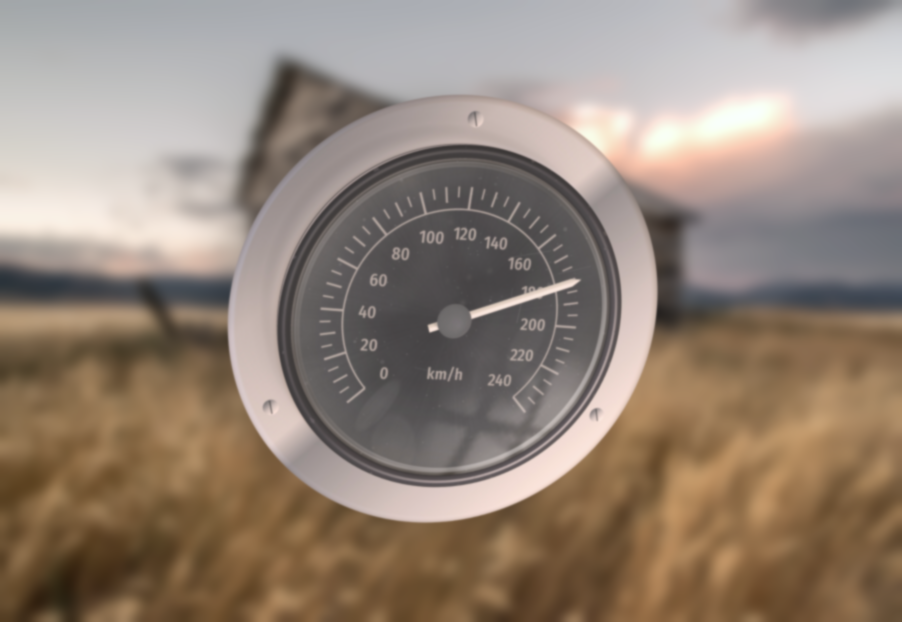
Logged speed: 180 km/h
